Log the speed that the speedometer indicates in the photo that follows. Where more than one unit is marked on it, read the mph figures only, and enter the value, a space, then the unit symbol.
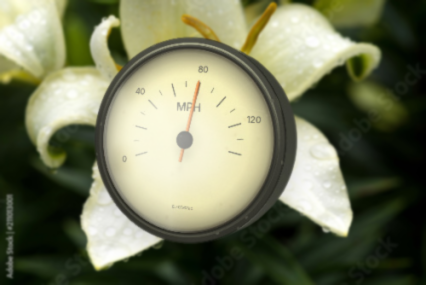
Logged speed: 80 mph
